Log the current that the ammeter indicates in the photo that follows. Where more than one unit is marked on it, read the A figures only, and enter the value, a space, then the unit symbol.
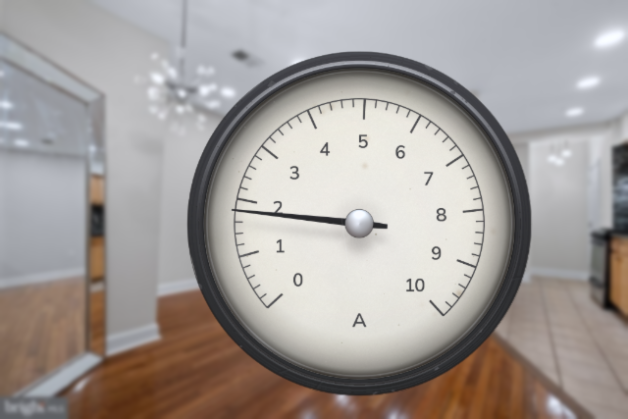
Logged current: 1.8 A
